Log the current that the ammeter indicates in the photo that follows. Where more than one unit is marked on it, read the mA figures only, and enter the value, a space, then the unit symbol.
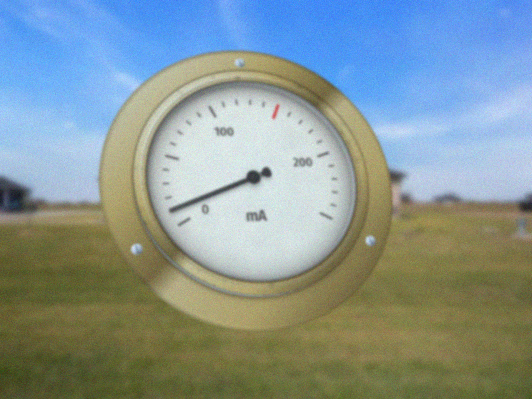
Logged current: 10 mA
